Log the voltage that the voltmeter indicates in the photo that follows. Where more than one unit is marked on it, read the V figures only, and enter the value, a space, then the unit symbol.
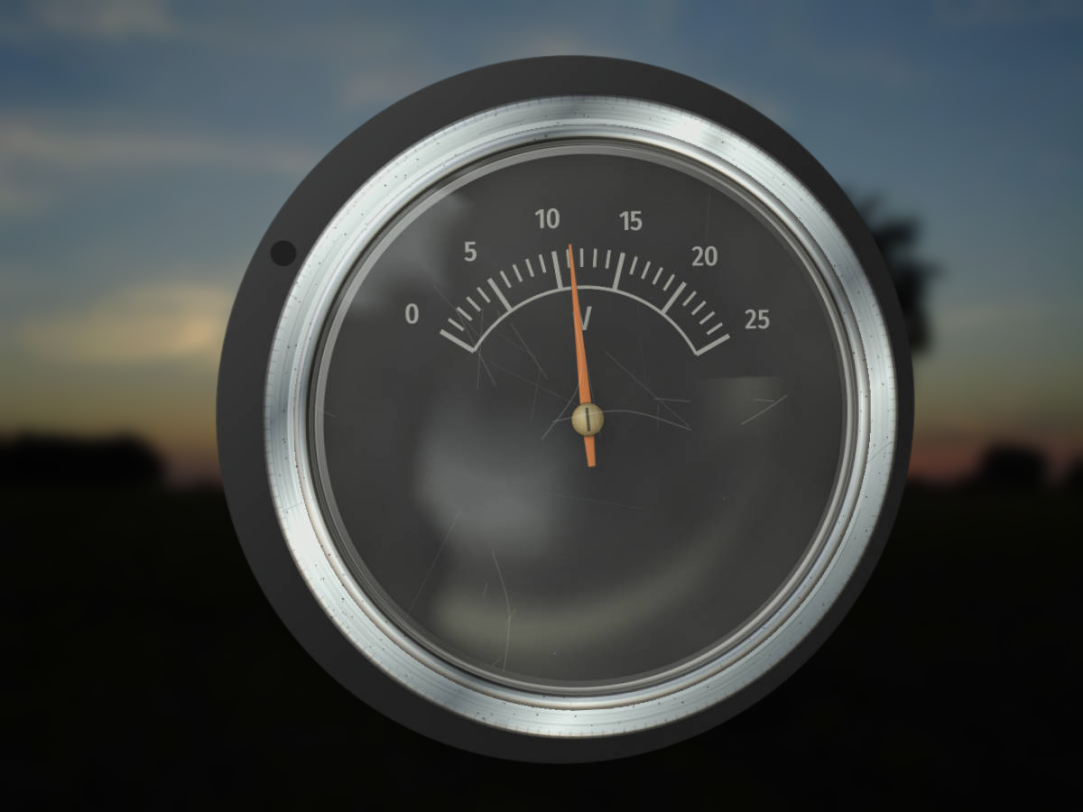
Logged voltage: 11 V
